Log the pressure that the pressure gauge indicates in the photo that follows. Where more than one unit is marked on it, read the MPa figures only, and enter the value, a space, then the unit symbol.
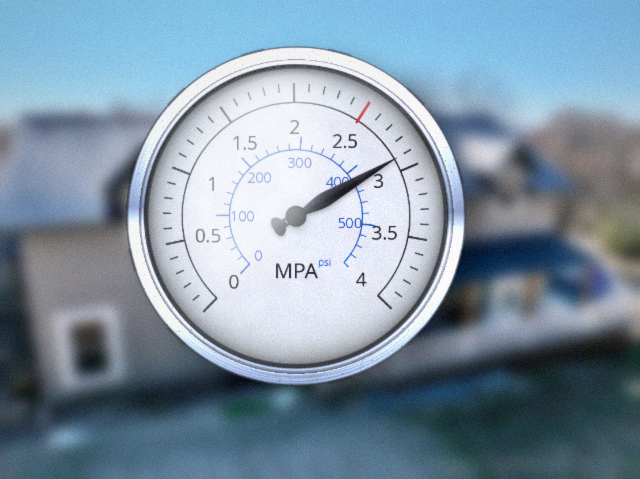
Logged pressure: 2.9 MPa
